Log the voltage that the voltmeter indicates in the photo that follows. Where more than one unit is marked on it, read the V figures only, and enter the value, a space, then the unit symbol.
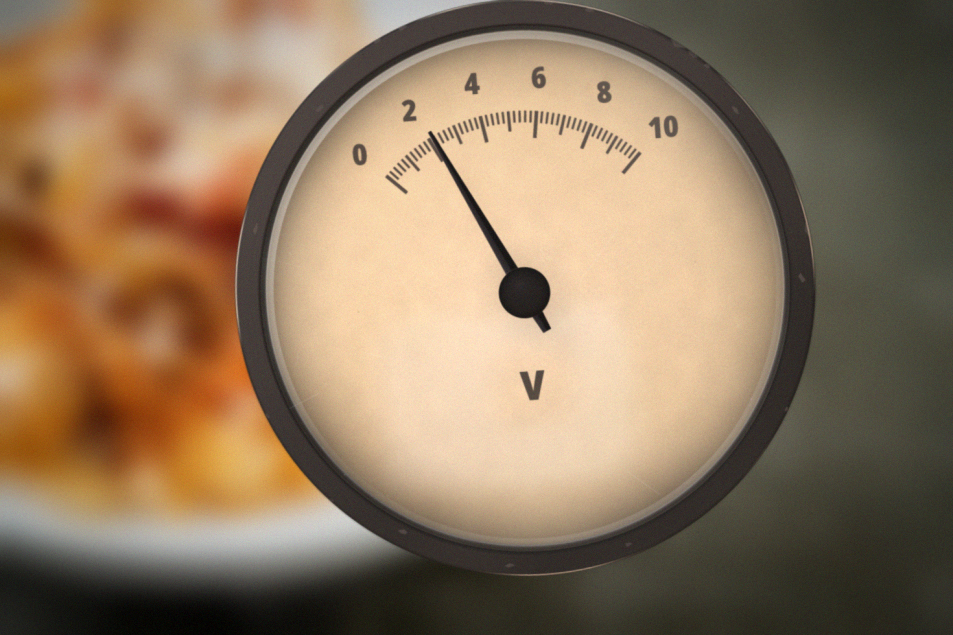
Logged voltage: 2.2 V
